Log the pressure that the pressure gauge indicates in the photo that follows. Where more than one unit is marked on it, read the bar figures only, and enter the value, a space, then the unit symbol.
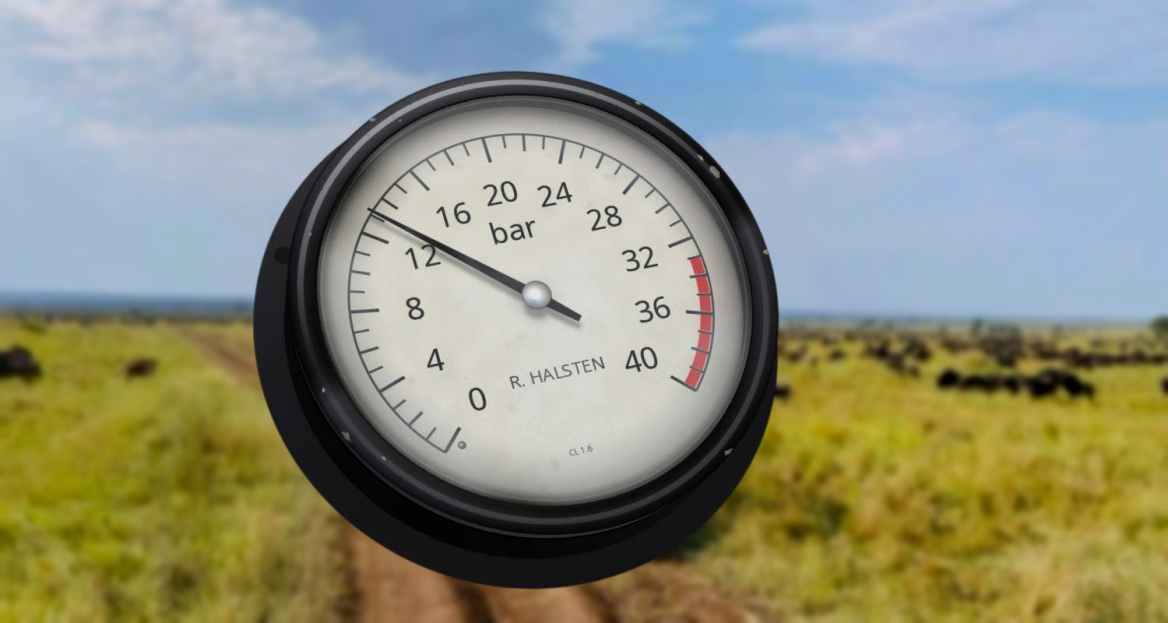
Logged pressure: 13 bar
